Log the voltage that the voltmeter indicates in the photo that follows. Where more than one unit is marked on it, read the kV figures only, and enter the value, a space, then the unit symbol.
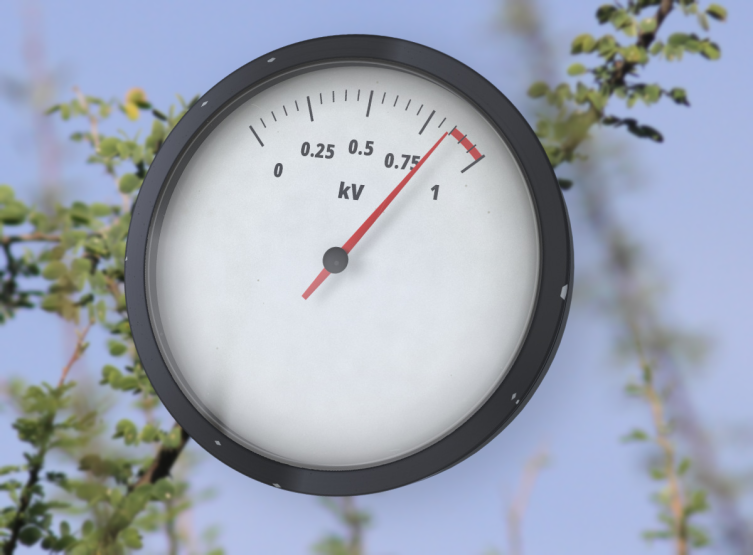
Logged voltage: 0.85 kV
